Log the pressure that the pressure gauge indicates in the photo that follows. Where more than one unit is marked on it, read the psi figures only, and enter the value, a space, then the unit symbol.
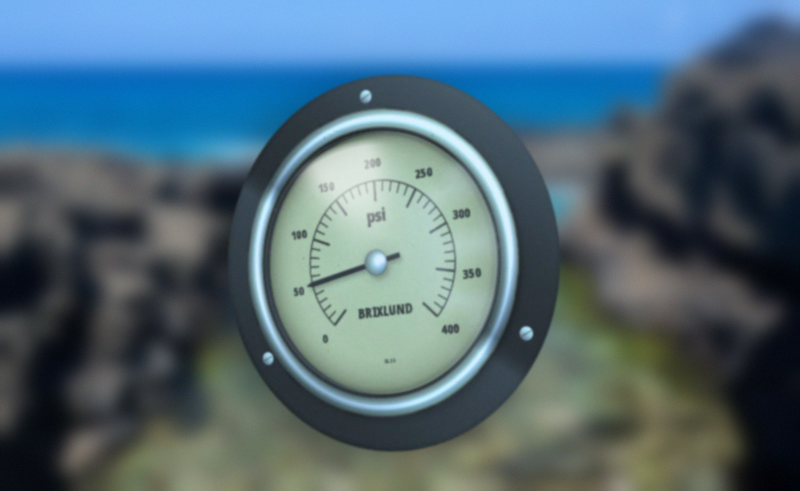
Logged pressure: 50 psi
